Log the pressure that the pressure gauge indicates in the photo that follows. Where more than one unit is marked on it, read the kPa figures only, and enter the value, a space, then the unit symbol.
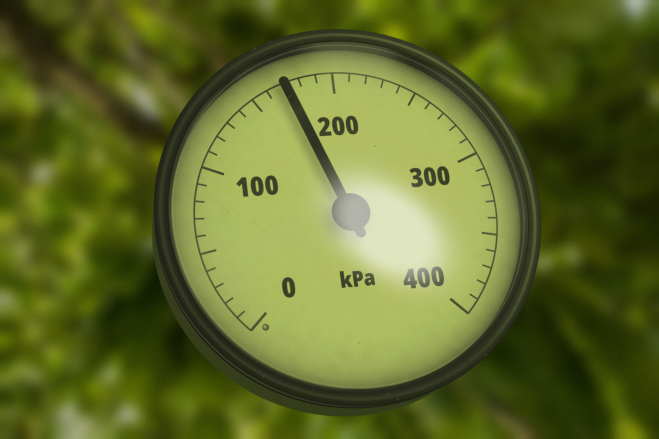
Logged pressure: 170 kPa
